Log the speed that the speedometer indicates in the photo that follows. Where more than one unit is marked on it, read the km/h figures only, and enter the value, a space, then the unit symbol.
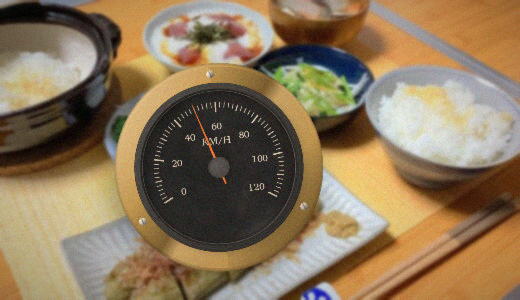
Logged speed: 50 km/h
